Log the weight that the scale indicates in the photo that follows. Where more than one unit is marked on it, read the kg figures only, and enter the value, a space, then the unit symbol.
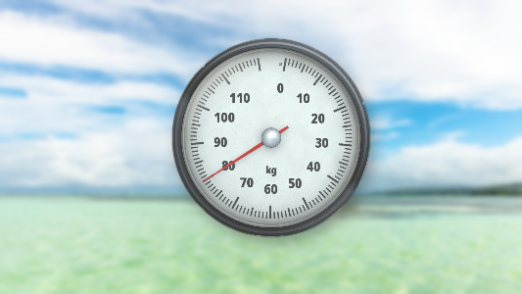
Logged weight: 80 kg
